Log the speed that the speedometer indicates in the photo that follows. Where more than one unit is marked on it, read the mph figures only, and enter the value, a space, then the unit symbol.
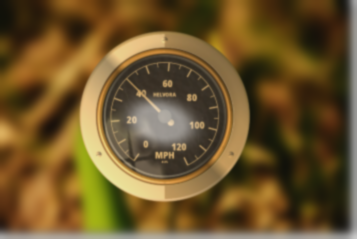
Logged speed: 40 mph
